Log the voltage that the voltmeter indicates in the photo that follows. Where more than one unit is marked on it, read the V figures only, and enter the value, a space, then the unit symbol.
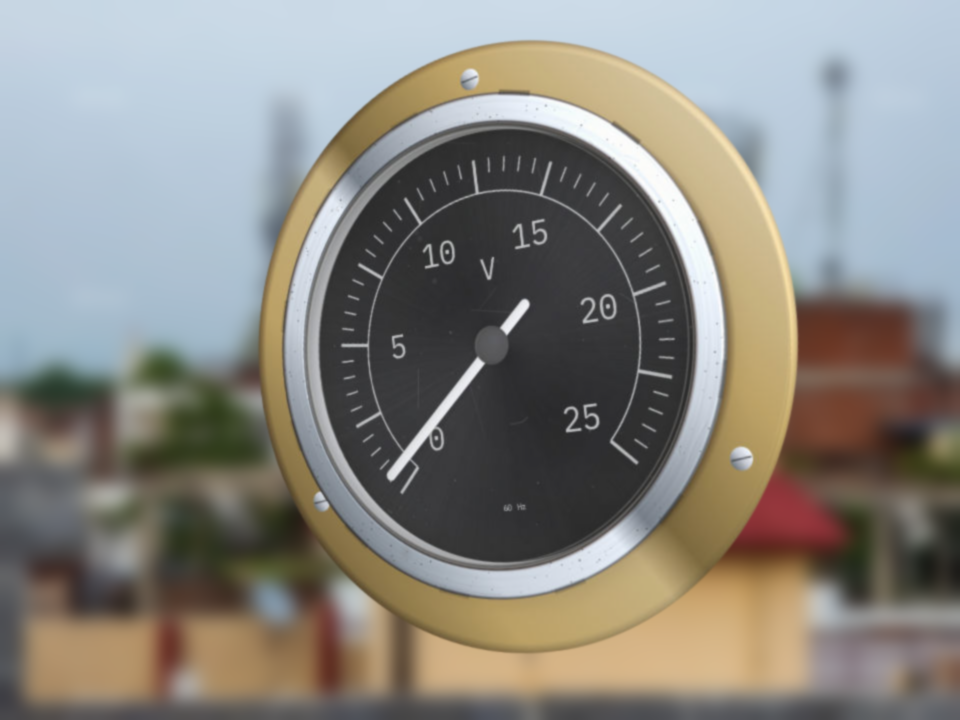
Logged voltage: 0.5 V
